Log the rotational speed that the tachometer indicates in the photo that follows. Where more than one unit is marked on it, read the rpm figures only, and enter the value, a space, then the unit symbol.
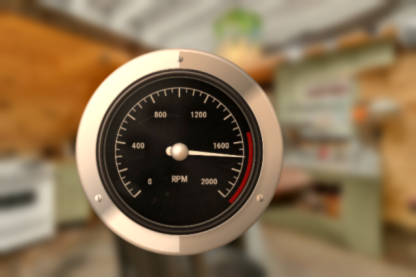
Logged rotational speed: 1700 rpm
